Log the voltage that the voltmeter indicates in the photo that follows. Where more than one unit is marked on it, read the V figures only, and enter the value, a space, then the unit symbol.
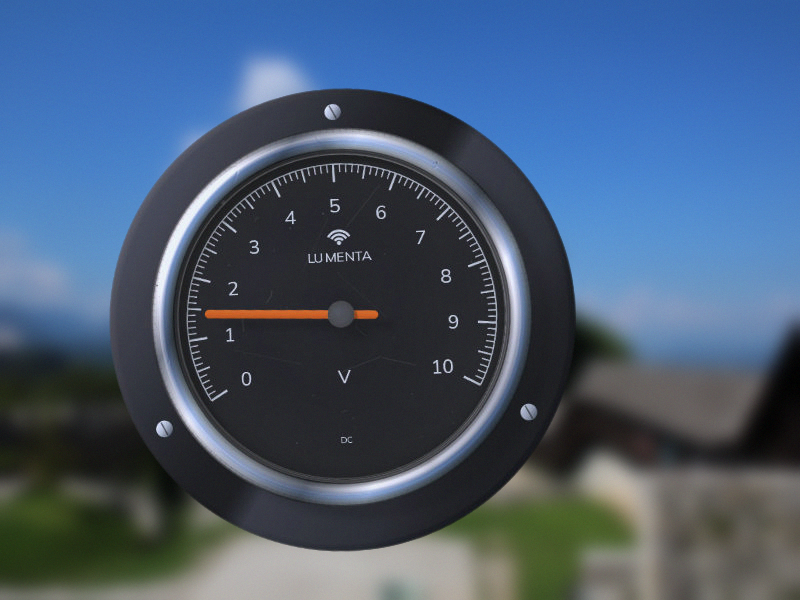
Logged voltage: 1.4 V
